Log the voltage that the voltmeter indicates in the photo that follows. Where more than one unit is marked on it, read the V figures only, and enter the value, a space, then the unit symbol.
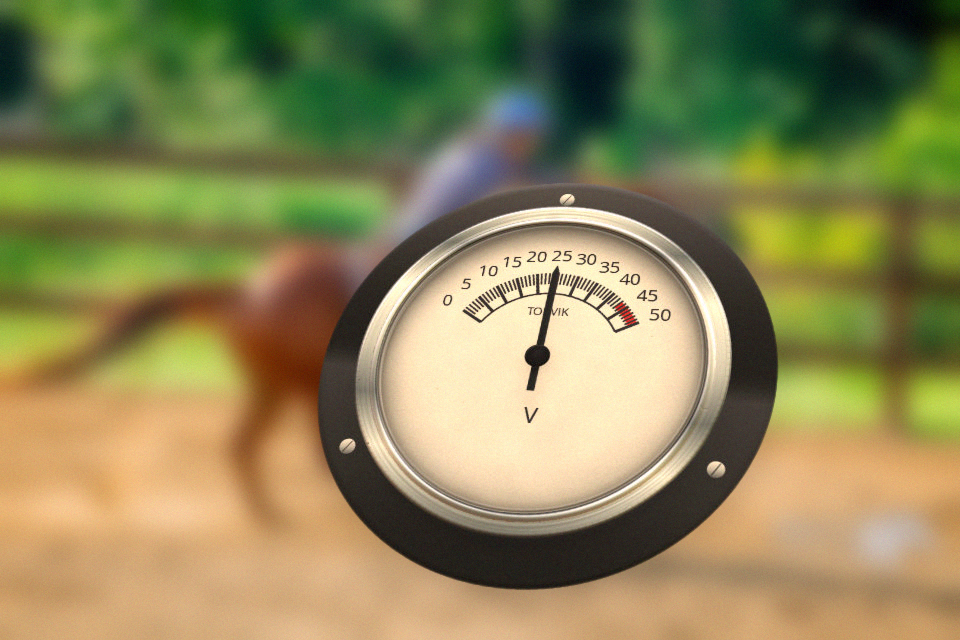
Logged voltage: 25 V
